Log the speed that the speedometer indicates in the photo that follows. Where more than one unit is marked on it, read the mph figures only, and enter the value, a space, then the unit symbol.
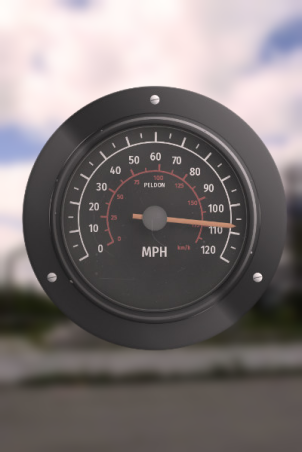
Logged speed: 107.5 mph
